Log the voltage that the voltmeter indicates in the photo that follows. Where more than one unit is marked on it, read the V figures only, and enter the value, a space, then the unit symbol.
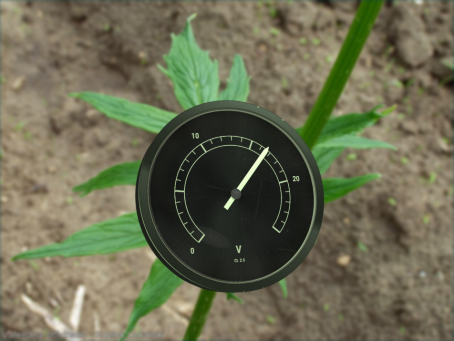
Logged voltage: 16.5 V
